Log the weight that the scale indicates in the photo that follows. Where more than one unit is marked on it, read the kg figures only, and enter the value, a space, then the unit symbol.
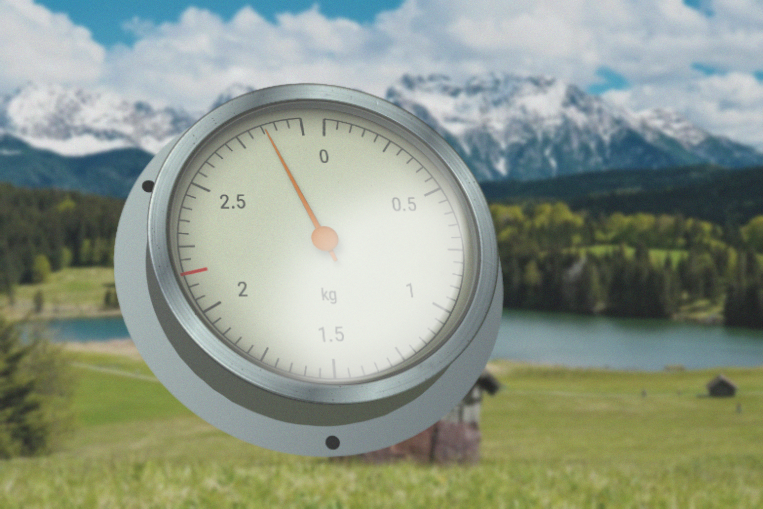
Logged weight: 2.85 kg
